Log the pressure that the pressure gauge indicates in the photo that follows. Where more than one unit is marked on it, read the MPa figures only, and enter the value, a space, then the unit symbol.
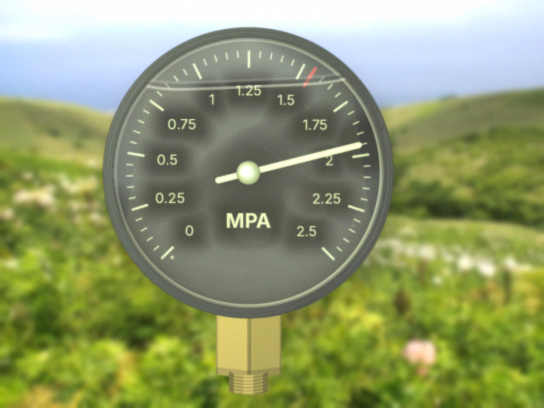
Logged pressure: 1.95 MPa
